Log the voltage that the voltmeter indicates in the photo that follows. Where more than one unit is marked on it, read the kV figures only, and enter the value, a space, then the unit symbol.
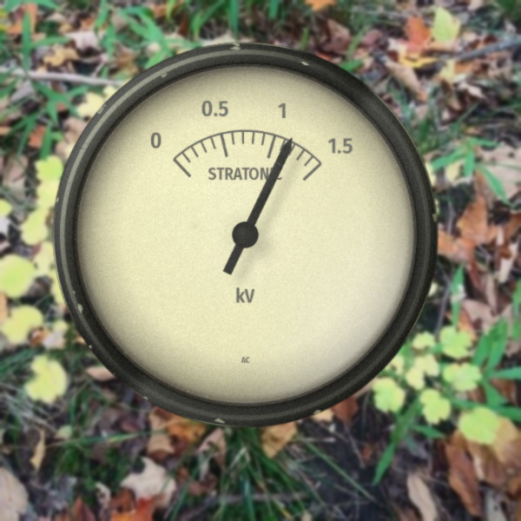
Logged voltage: 1.15 kV
